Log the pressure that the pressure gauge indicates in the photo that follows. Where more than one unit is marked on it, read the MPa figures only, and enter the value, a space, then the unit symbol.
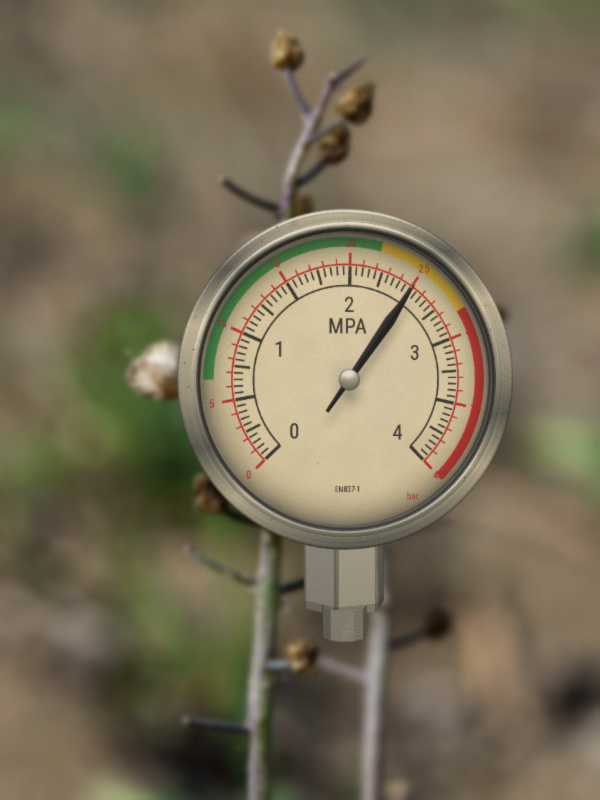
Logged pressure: 2.5 MPa
